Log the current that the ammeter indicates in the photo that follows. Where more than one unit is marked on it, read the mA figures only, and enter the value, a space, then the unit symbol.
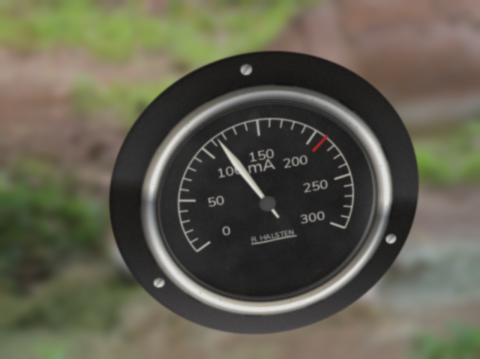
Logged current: 115 mA
